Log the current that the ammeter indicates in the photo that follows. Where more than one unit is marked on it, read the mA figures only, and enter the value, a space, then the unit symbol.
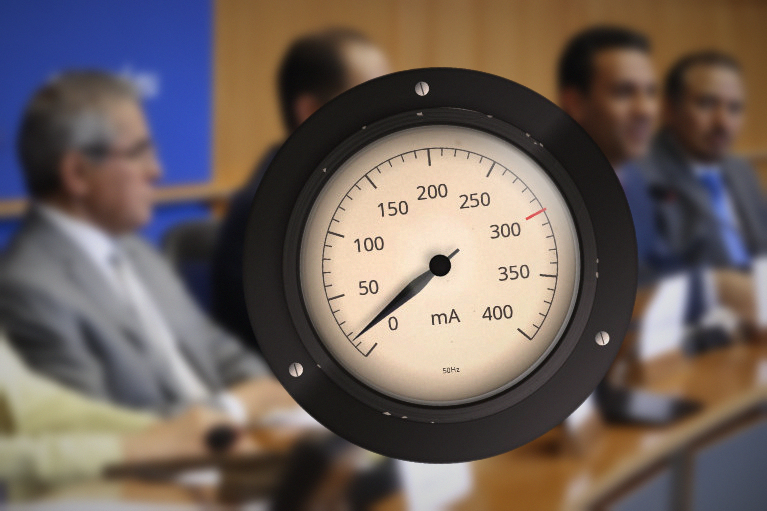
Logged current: 15 mA
